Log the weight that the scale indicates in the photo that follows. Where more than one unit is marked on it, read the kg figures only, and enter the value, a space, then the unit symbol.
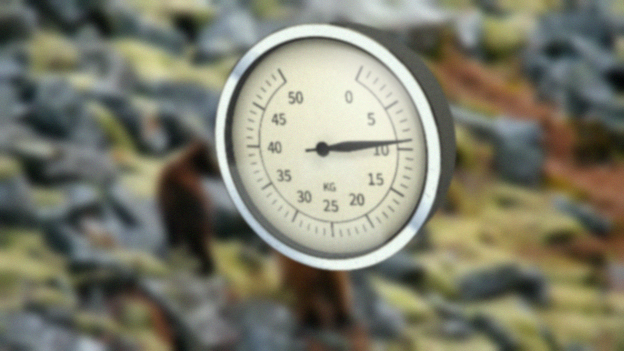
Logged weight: 9 kg
